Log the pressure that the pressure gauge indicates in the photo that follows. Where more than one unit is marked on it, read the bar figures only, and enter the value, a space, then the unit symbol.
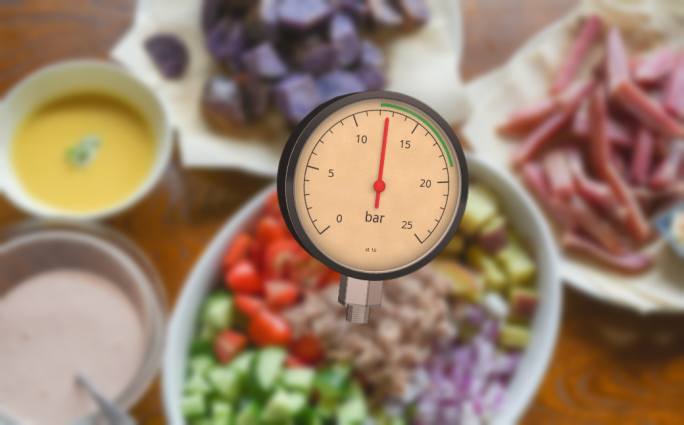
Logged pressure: 12.5 bar
